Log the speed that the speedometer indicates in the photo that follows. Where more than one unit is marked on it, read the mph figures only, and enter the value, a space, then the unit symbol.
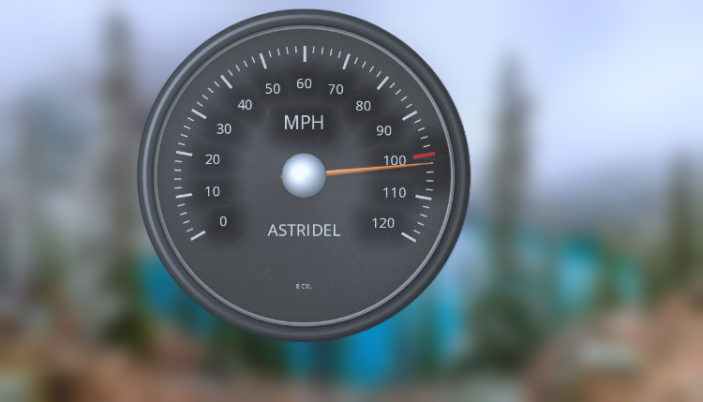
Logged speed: 102 mph
